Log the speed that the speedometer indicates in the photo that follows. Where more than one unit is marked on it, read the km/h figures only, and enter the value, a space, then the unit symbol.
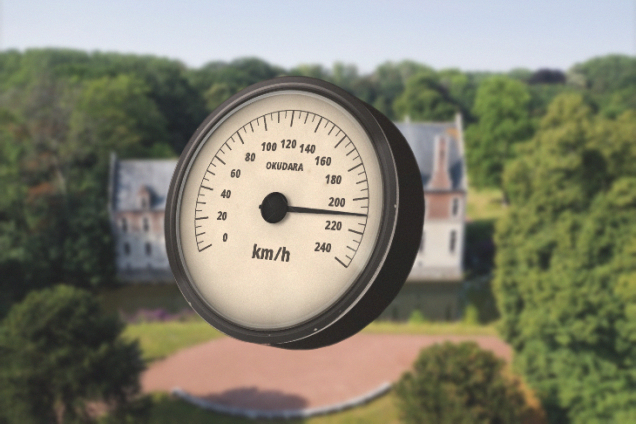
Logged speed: 210 km/h
